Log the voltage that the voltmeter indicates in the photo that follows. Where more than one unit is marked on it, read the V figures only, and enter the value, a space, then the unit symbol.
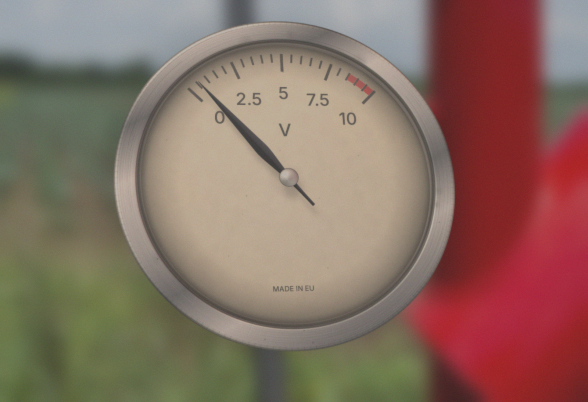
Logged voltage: 0.5 V
